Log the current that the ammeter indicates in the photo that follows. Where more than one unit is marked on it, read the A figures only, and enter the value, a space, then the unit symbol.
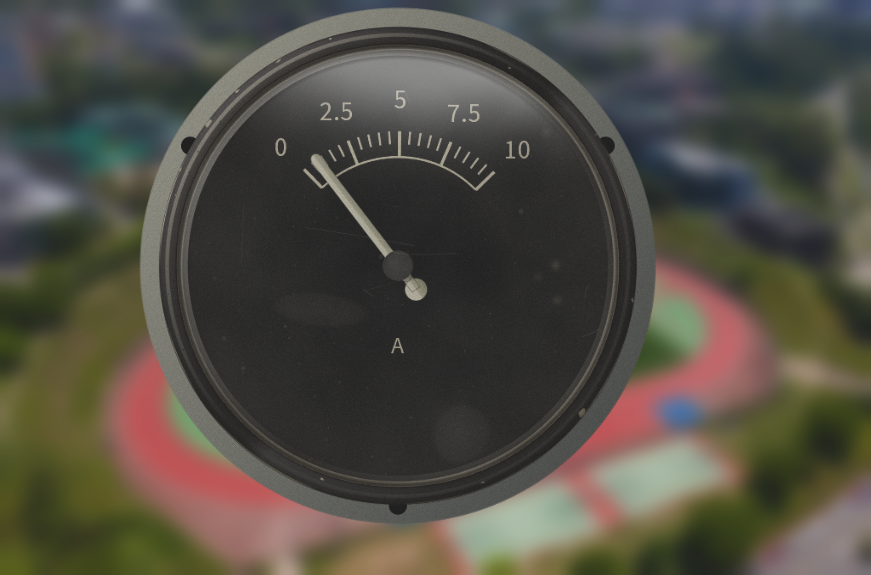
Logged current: 0.75 A
